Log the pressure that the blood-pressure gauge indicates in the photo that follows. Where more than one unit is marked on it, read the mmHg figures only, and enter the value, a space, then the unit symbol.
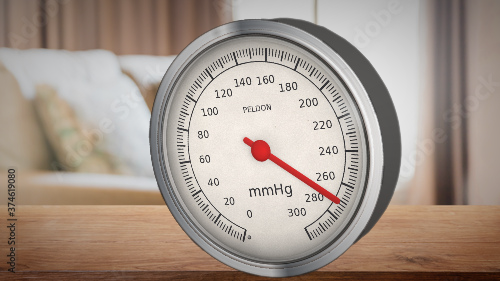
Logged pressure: 270 mmHg
